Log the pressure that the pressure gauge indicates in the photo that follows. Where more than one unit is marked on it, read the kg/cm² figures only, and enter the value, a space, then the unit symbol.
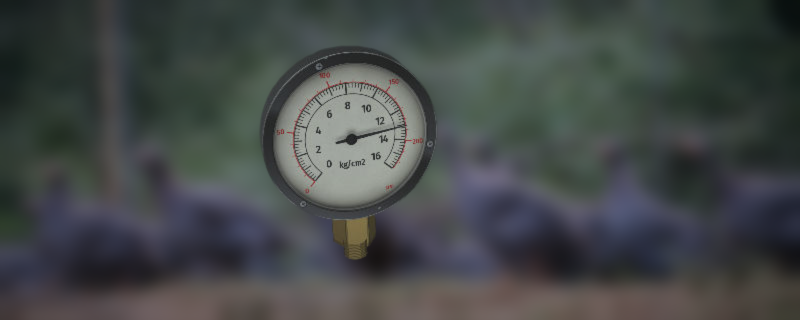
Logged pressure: 13 kg/cm²
